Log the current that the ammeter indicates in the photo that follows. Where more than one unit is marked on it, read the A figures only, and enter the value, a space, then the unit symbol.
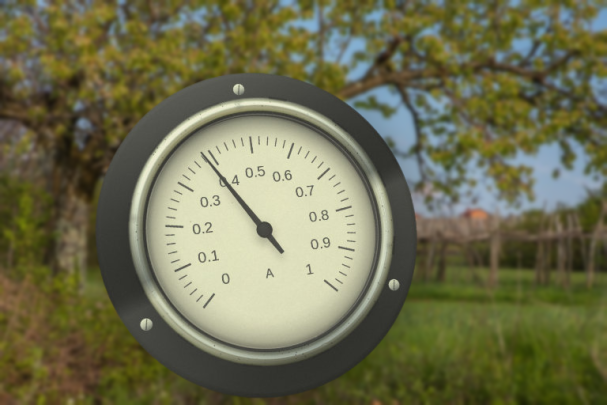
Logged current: 0.38 A
